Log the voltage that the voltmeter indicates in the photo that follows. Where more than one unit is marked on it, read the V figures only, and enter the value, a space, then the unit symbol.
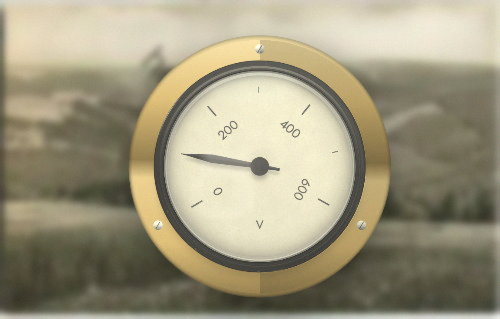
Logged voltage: 100 V
